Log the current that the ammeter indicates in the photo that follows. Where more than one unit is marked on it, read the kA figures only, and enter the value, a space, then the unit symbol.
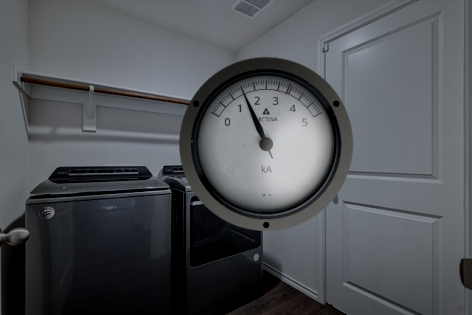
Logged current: 1.5 kA
